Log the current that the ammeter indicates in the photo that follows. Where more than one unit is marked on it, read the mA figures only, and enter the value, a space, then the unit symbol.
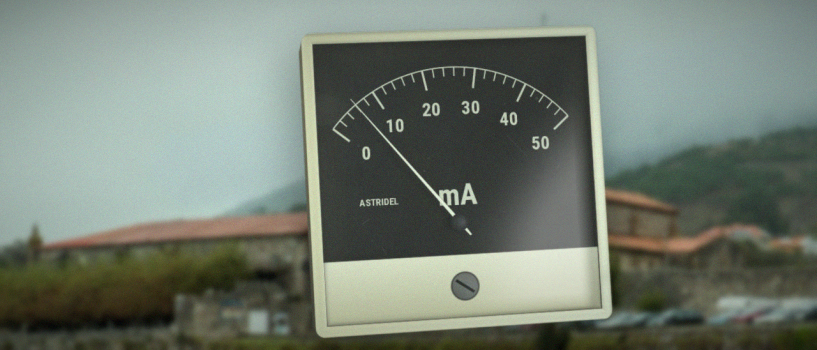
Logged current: 6 mA
